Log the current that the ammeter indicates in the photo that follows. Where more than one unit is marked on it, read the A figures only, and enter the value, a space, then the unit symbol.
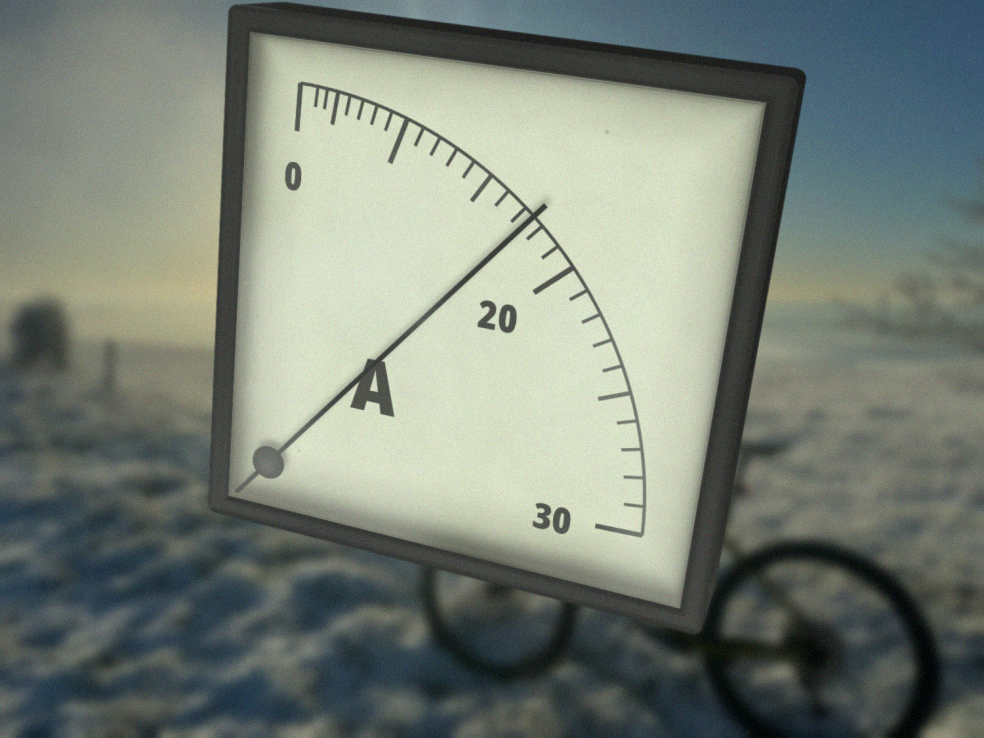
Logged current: 17.5 A
